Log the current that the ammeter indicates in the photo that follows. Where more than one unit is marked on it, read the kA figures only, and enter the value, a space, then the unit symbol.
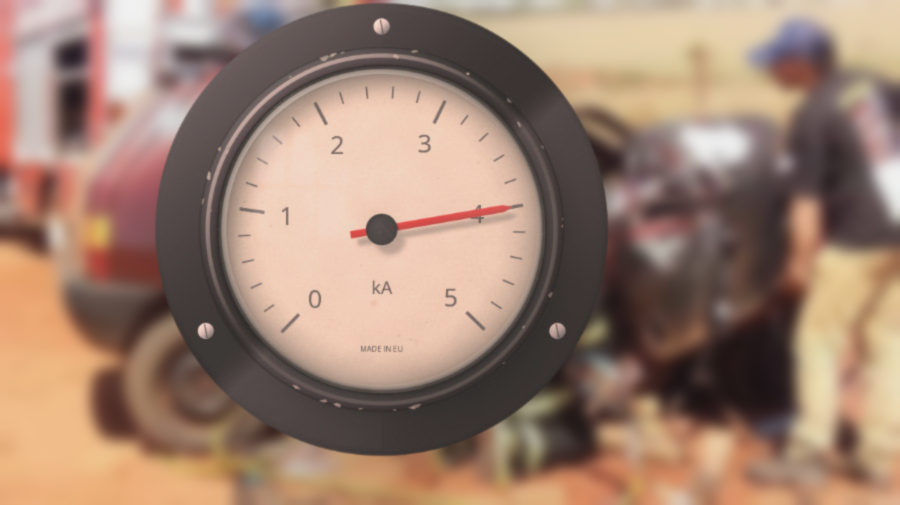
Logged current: 4 kA
